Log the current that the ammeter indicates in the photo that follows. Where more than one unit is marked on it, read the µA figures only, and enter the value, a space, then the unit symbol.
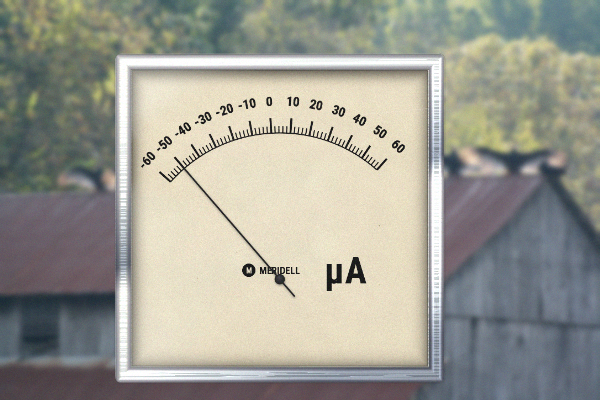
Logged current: -50 µA
